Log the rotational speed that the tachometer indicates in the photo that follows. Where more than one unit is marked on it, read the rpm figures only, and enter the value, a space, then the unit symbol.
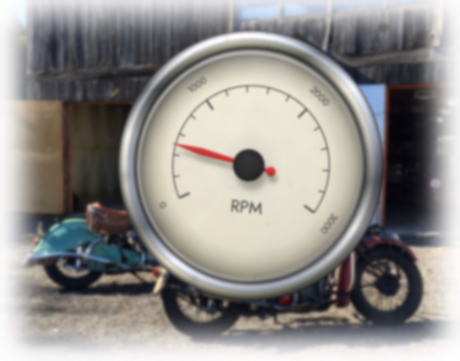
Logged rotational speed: 500 rpm
